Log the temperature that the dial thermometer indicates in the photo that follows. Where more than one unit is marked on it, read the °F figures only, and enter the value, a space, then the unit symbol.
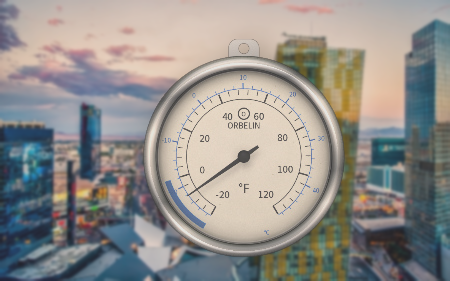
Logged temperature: -8 °F
